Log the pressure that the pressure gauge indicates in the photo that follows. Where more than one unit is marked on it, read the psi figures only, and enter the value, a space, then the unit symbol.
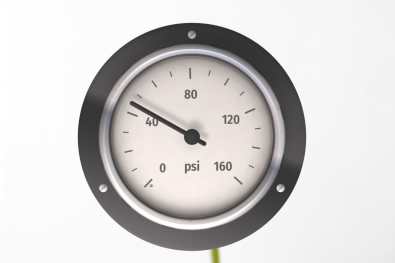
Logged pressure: 45 psi
